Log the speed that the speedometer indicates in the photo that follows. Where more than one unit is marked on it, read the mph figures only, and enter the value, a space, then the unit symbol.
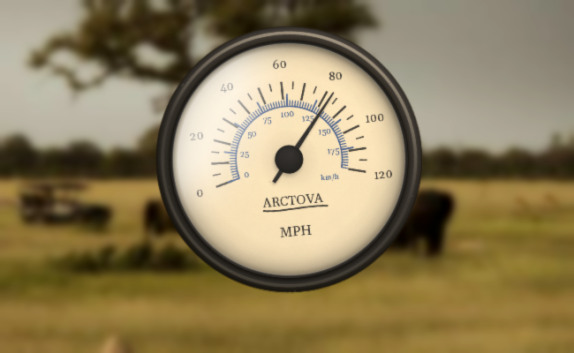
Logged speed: 82.5 mph
